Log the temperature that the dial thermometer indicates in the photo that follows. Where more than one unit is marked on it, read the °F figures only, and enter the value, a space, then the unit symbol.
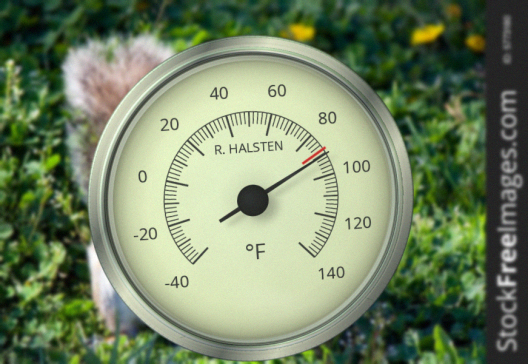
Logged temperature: 90 °F
